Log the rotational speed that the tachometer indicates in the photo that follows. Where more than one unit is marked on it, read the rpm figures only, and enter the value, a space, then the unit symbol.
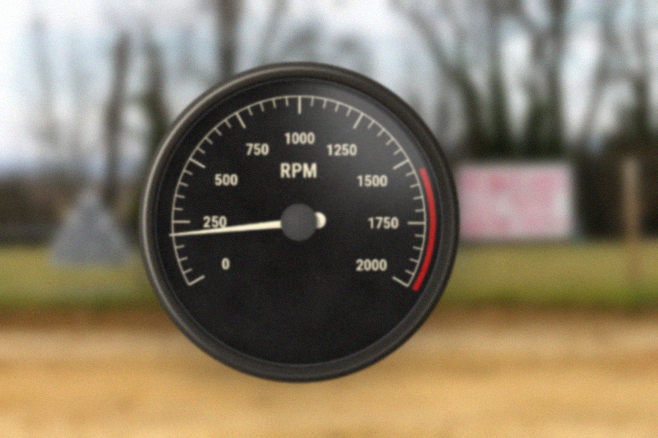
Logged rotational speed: 200 rpm
